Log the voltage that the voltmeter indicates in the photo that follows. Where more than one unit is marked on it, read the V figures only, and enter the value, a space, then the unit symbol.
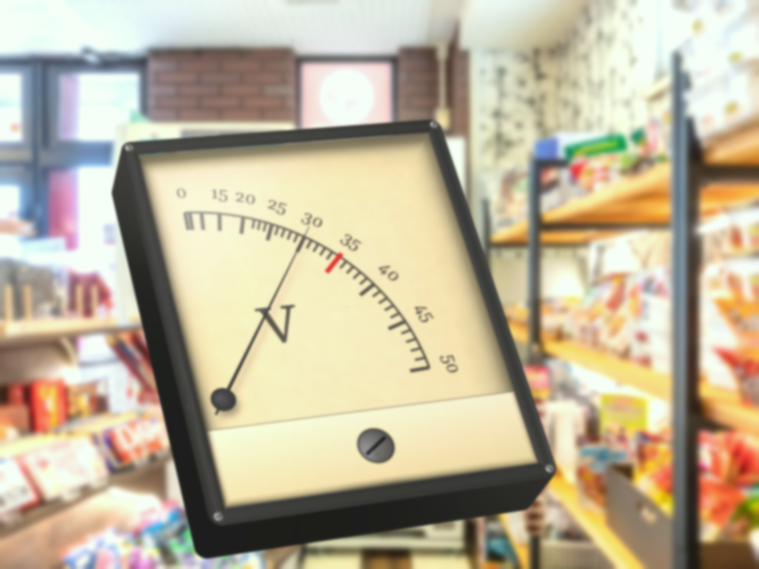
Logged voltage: 30 V
